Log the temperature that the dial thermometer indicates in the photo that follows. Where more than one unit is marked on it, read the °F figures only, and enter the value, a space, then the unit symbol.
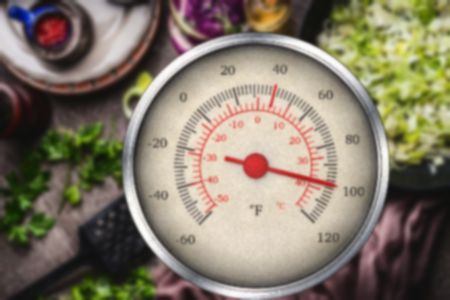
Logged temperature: 100 °F
